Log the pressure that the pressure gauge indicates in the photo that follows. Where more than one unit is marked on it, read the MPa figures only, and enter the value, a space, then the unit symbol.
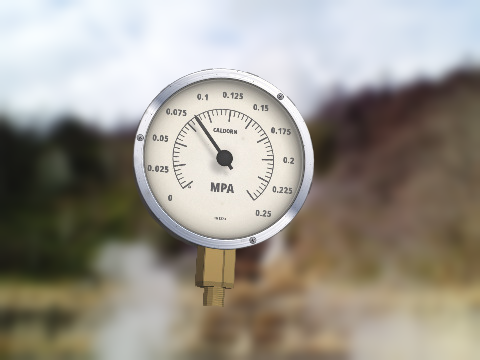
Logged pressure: 0.085 MPa
